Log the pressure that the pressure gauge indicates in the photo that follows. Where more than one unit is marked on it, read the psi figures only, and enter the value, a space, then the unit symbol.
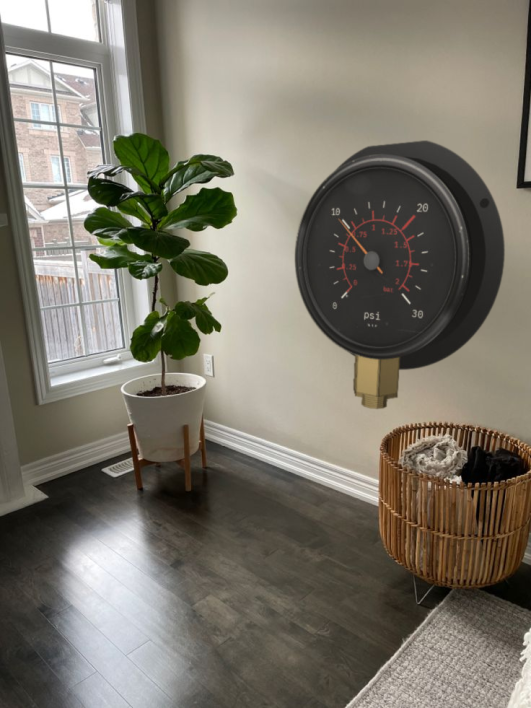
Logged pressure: 10 psi
